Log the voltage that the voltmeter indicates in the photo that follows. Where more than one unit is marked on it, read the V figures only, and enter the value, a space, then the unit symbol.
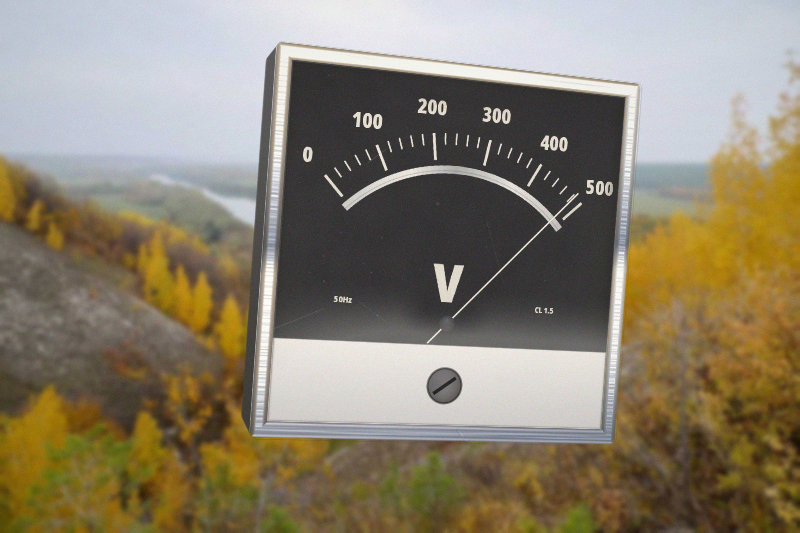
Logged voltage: 480 V
